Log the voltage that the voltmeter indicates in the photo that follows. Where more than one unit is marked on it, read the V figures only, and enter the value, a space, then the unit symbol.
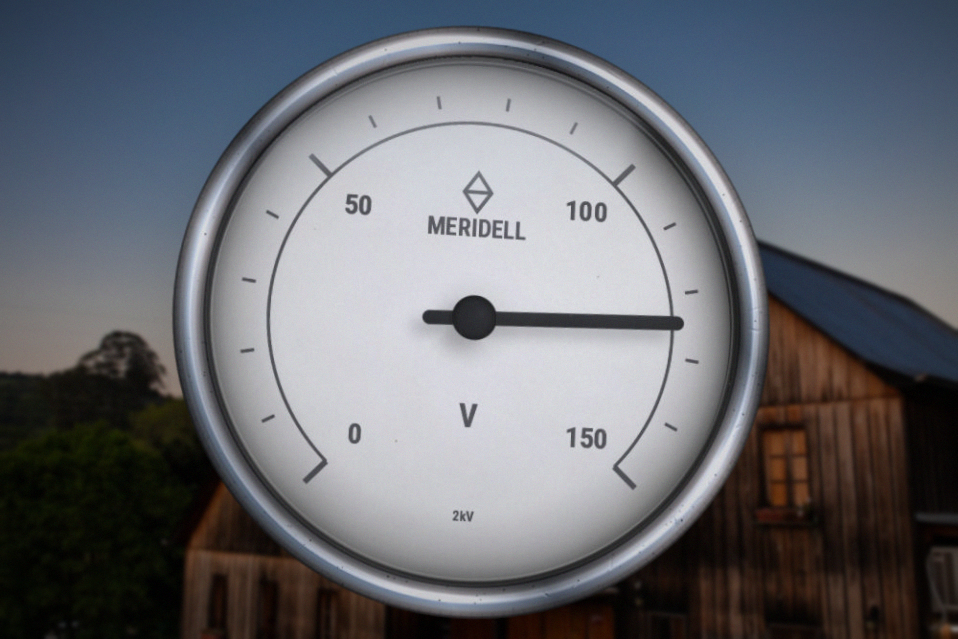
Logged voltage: 125 V
